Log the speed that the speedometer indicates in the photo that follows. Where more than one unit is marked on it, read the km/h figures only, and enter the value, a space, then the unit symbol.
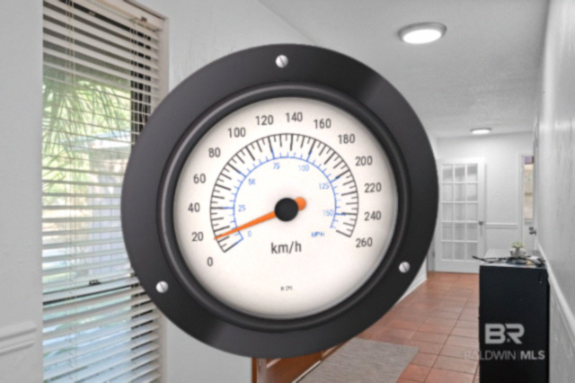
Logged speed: 15 km/h
